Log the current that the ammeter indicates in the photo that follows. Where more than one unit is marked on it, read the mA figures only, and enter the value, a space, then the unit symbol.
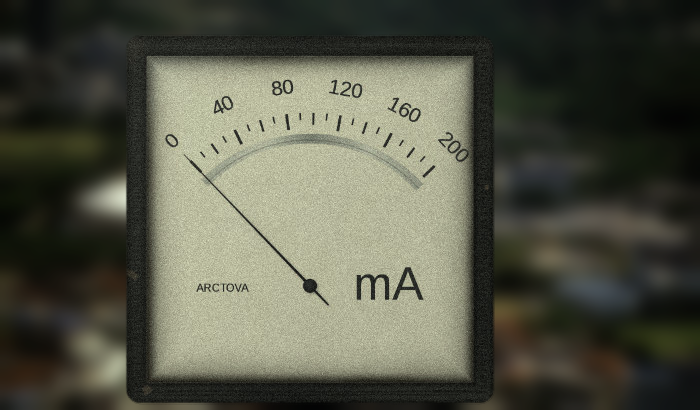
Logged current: 0 mA
